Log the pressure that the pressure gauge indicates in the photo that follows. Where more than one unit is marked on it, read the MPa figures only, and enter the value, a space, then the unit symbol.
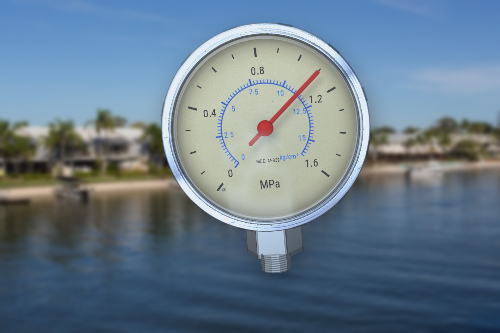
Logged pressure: 1.1 MPa
